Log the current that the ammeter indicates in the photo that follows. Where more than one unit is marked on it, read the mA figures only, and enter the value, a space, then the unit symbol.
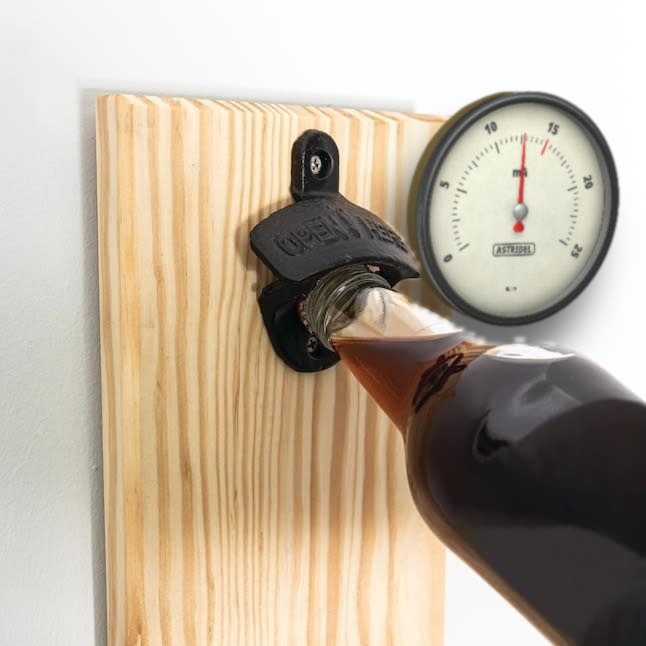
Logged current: 12.5 mA
